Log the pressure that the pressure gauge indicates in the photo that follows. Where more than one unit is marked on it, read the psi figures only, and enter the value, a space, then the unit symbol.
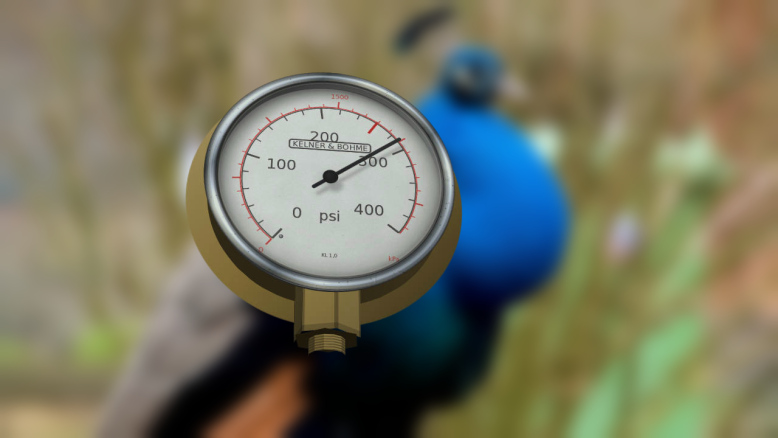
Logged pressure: 290 psi
